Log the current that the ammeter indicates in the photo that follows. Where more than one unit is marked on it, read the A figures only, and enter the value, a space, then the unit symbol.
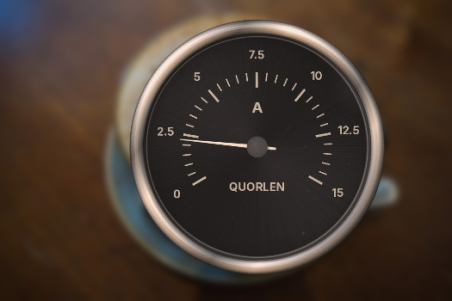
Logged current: 2.25 A
